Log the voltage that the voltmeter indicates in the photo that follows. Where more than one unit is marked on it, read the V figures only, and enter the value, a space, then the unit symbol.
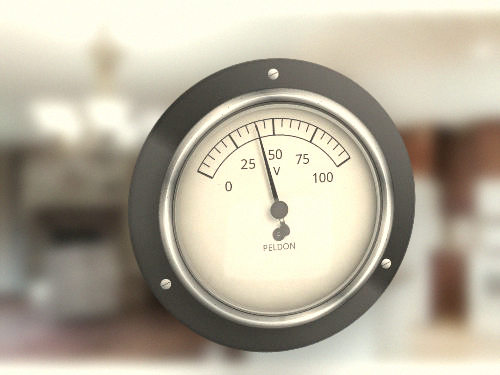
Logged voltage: 40 V
